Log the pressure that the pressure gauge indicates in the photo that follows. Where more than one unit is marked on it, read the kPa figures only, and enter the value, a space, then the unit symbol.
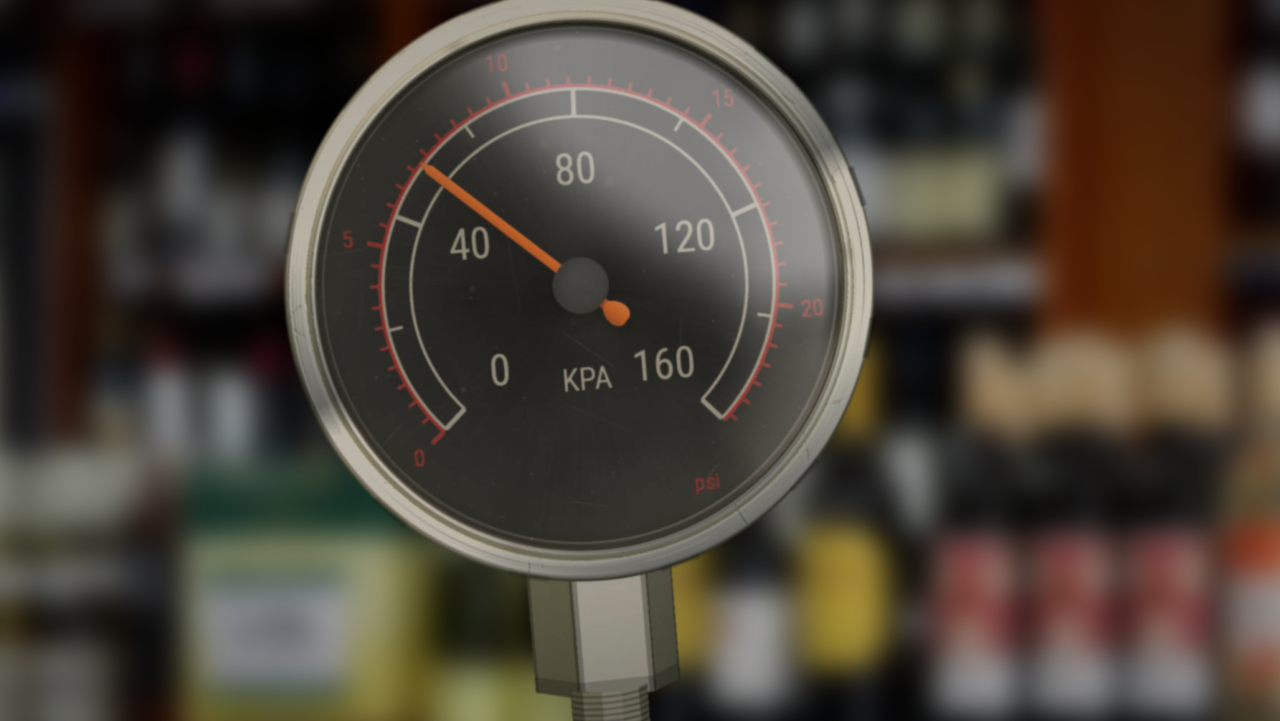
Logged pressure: 50 kPa
